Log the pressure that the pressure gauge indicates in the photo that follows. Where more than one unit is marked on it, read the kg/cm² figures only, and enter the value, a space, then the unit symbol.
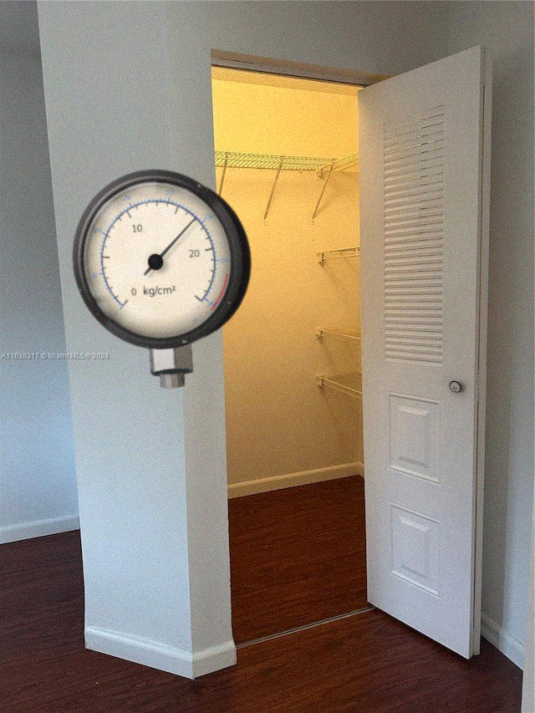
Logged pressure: 17 kg/cm²
